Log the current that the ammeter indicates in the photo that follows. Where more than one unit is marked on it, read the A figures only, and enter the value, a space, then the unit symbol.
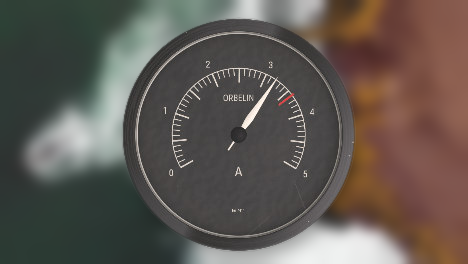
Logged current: 3.2 A
